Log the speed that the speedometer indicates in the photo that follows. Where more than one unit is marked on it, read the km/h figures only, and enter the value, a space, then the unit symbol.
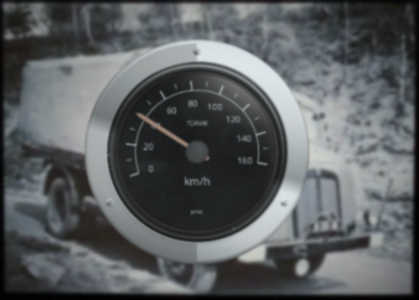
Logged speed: 40 km/h
